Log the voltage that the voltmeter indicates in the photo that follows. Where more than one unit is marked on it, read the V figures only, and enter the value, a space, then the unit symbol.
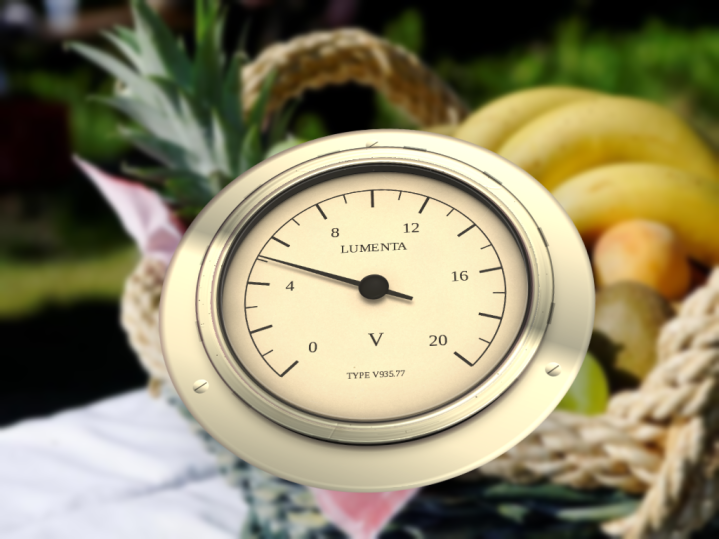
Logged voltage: 5 V
